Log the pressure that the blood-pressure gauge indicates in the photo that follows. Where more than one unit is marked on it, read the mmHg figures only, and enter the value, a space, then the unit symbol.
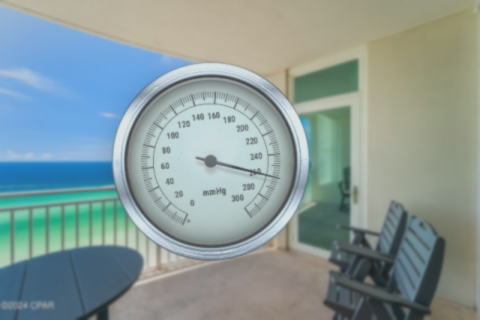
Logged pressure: 260 mmHg
